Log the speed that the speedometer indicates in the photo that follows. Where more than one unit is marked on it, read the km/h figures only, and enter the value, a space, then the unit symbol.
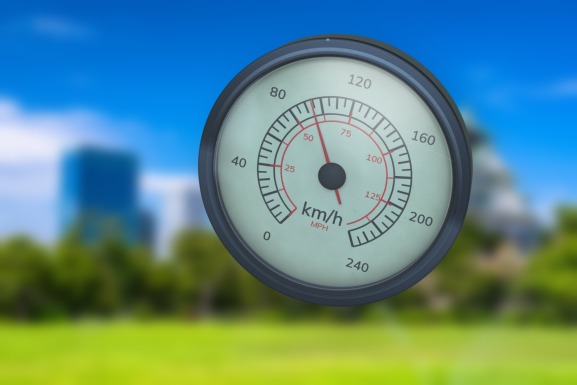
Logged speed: 95 km/h
